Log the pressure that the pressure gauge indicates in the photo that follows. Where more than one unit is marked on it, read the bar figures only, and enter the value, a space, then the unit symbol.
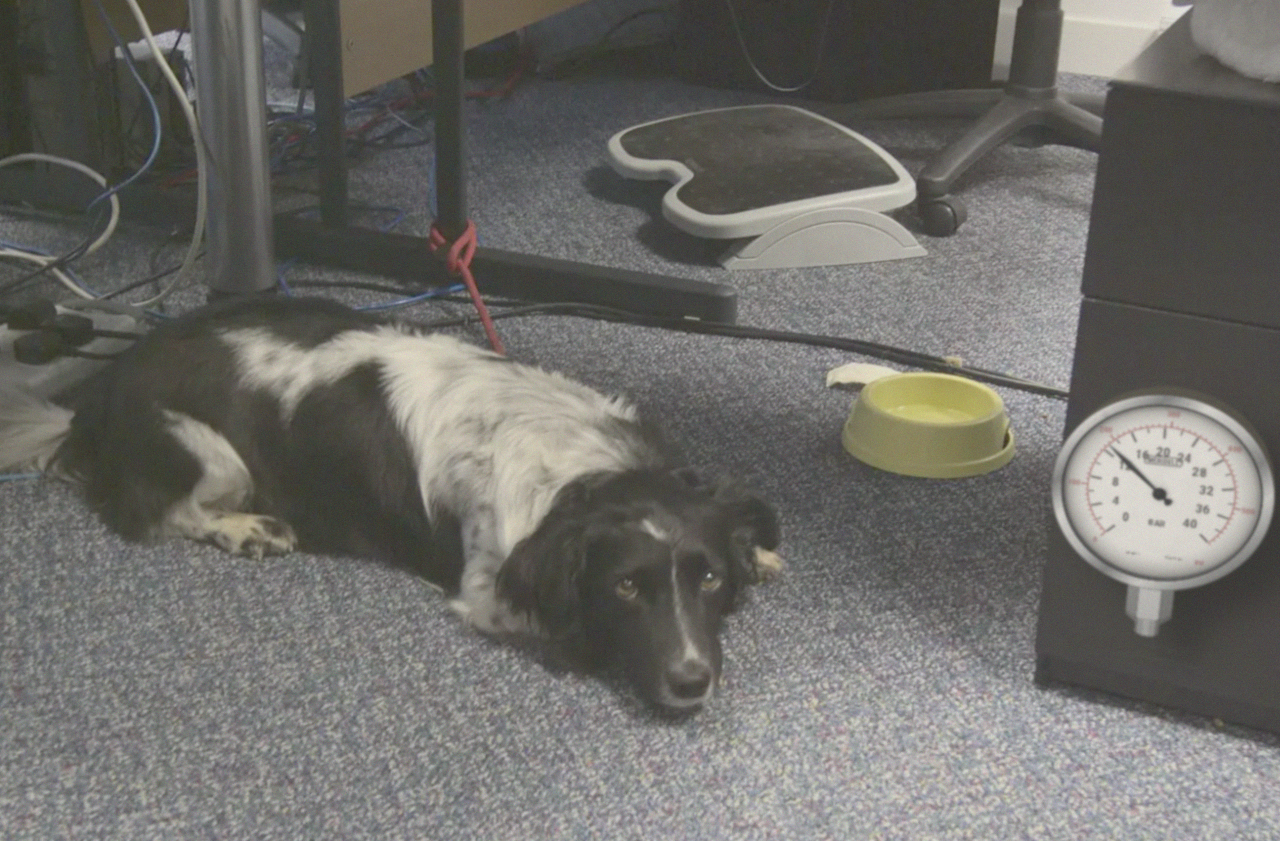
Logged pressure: 13 bar
